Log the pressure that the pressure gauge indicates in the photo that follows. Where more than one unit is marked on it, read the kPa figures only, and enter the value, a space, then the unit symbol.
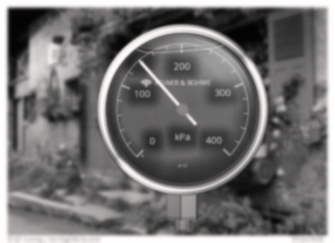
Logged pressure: 140 kPa
